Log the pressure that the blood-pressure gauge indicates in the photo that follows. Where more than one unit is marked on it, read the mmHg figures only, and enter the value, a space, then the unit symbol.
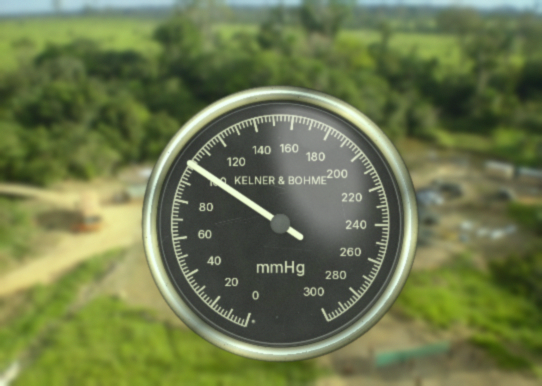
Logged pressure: 100 mmHg
